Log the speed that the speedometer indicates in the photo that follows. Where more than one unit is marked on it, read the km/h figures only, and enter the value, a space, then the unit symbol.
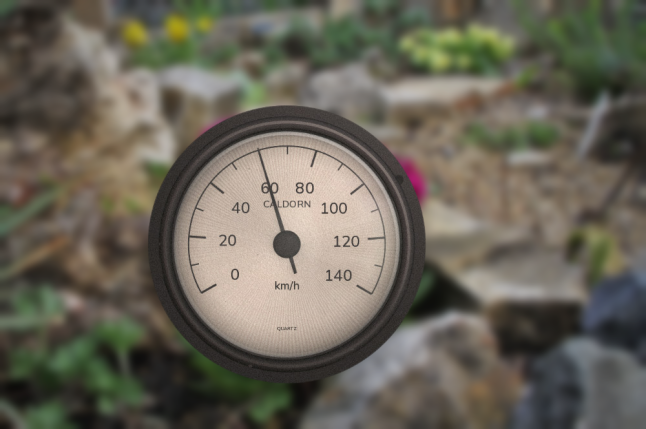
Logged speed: 60 km/h
